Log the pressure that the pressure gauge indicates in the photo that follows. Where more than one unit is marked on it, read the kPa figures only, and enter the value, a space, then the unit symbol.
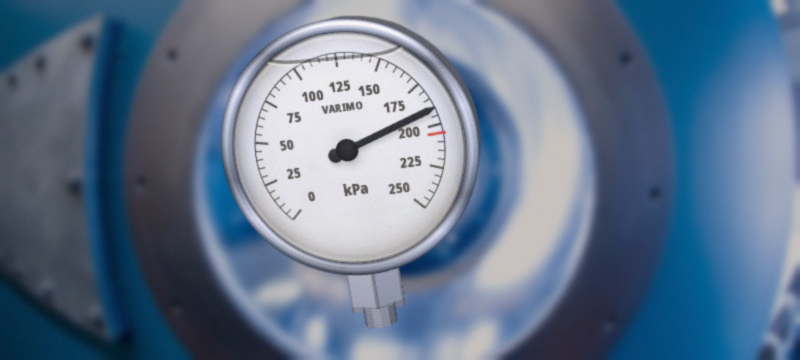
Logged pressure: 190 kPa
